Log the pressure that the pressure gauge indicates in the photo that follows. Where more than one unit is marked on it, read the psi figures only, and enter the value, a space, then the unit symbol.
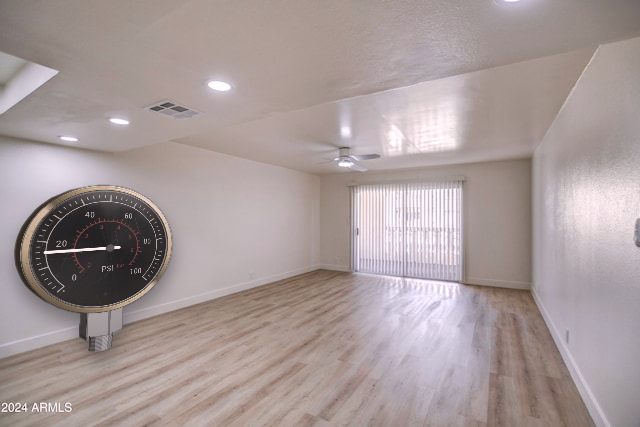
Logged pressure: 16 psi
